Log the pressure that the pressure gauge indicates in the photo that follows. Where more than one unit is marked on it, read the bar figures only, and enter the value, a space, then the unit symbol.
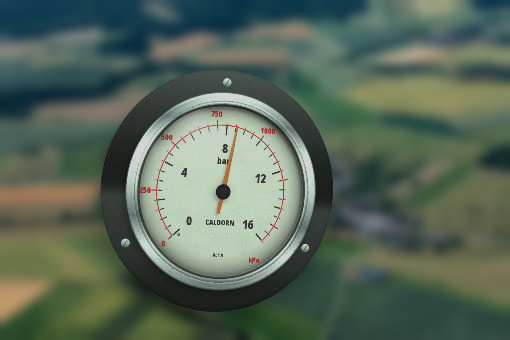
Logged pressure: 8.5 bar
